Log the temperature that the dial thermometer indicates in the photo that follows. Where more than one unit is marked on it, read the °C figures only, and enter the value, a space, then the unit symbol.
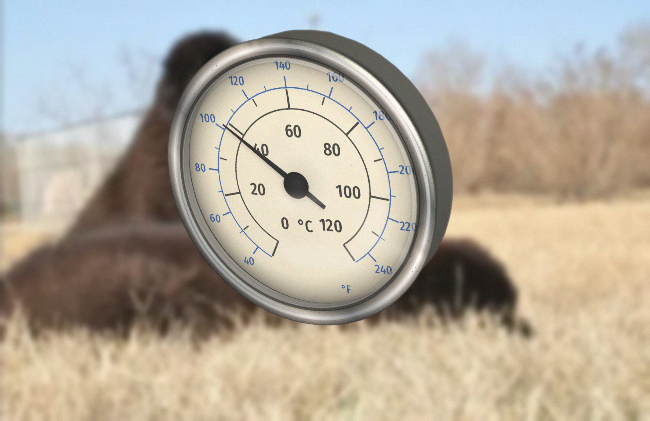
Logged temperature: 40 °C
